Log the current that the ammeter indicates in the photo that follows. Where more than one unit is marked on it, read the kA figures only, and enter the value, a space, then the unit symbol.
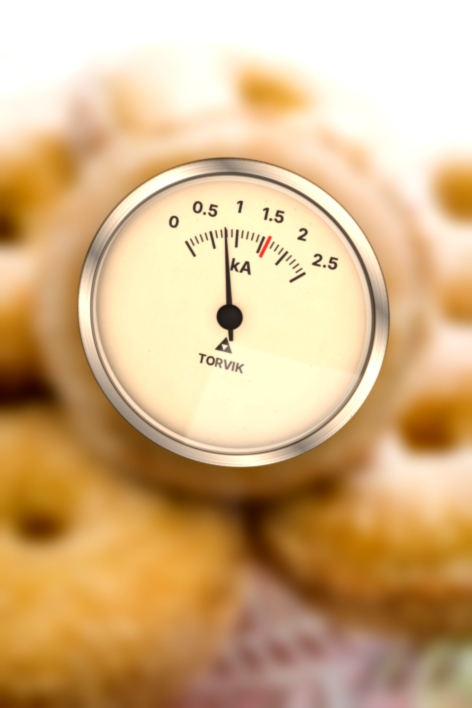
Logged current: 0.8 kA
